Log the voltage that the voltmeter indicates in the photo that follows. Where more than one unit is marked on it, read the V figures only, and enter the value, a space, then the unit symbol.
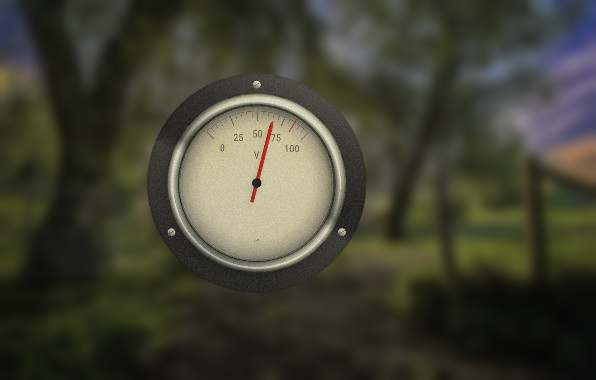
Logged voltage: 65 V
